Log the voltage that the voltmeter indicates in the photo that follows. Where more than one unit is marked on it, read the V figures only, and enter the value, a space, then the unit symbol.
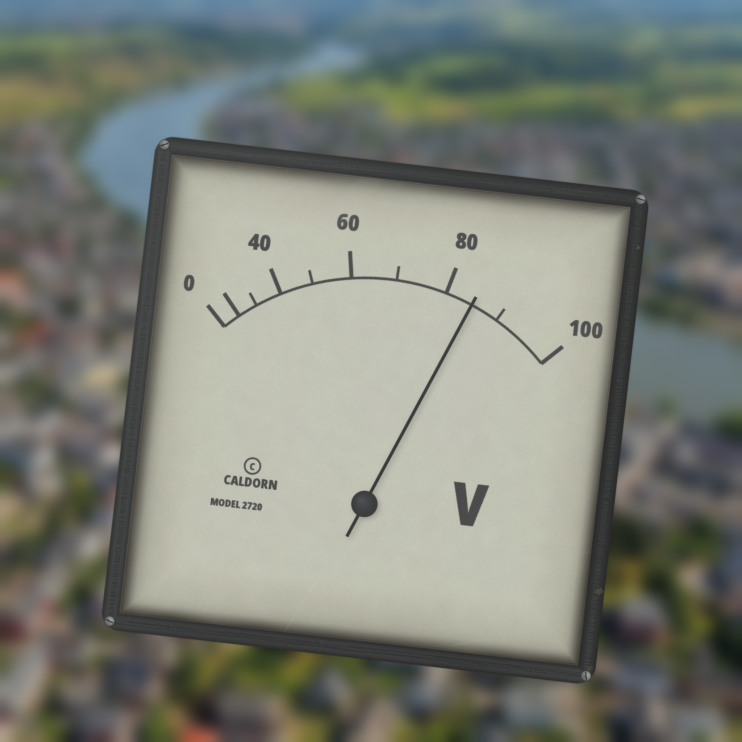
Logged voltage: 85 V
